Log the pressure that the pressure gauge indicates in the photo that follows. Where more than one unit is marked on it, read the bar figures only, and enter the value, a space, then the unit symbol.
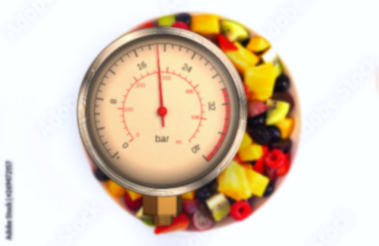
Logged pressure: 19 bar
